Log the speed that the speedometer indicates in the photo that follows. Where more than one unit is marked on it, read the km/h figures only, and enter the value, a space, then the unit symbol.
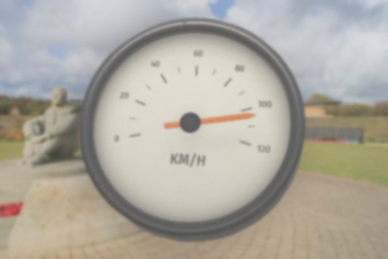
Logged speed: 105 km/h
